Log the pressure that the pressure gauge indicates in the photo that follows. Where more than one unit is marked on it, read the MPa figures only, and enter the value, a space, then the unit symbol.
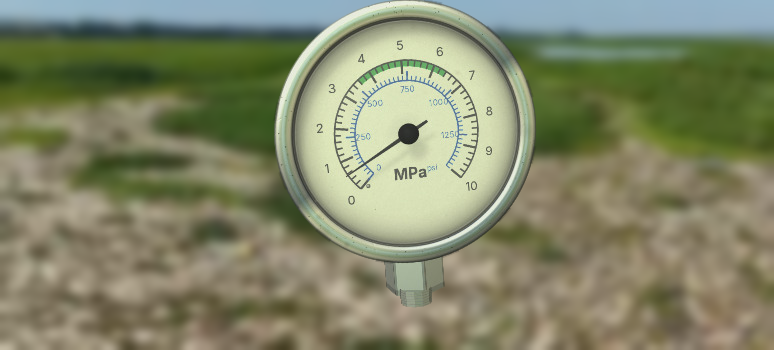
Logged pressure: 0.6 MPa
